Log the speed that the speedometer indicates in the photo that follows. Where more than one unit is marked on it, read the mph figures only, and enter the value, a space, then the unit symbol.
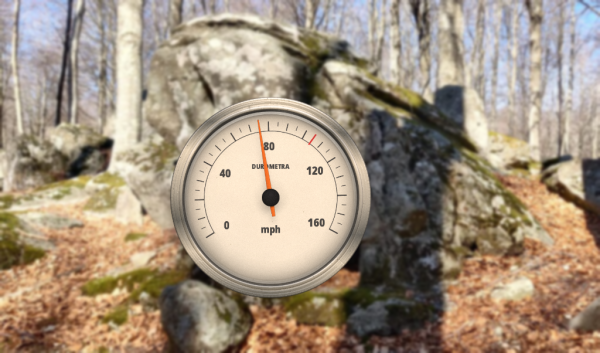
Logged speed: 75 mph
